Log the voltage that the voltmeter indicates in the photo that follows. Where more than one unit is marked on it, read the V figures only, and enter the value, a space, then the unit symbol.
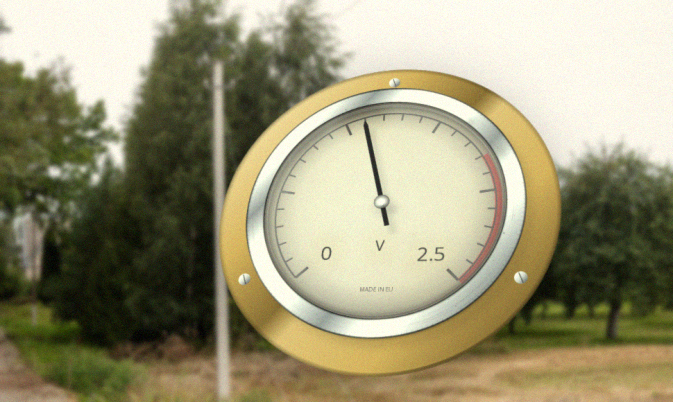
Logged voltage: 1.1 V
